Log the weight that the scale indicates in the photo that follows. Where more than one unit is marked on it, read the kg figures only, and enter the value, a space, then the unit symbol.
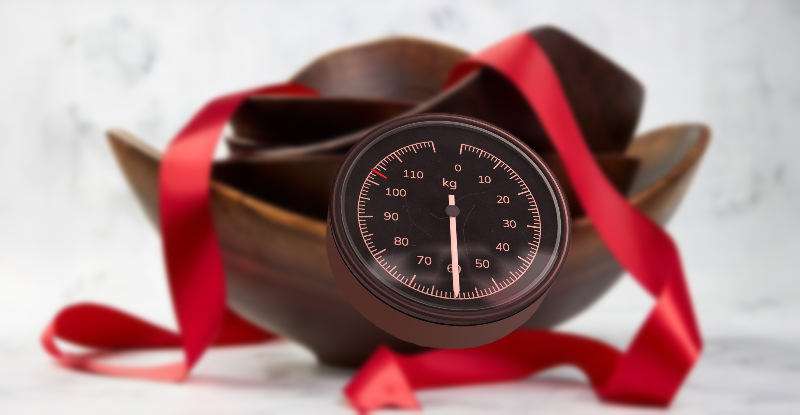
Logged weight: 60 kg
